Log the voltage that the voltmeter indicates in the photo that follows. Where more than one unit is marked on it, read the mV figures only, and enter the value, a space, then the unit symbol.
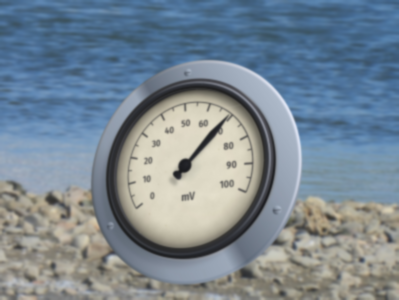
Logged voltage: 70 mV
